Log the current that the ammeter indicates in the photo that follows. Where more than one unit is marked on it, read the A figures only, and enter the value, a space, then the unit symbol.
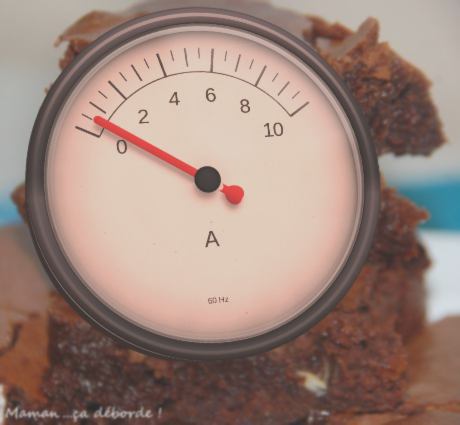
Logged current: 0.5 A
